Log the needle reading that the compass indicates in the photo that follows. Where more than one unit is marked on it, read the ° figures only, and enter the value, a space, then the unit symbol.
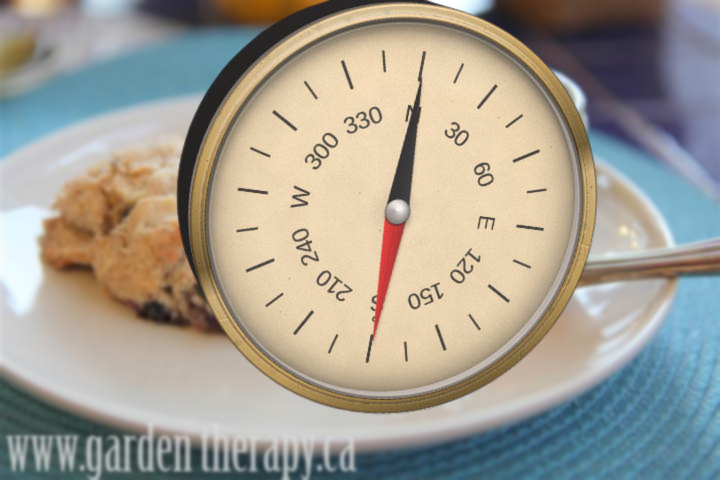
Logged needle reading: 180 °
